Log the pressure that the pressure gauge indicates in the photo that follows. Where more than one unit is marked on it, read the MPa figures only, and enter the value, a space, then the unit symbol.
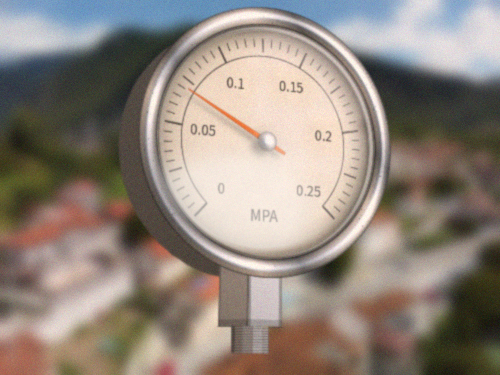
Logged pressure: 0.07 MPa
